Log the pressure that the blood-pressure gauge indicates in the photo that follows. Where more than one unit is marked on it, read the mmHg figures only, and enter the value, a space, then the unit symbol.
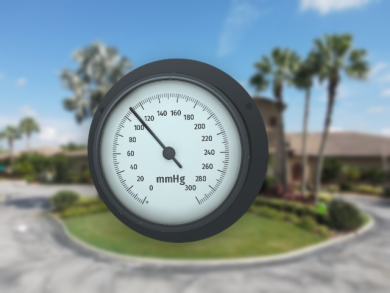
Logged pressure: 110 mmHg
